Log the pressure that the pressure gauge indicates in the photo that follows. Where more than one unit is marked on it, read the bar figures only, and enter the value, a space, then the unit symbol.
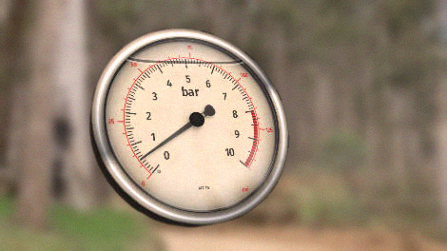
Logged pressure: 0.5 bar
